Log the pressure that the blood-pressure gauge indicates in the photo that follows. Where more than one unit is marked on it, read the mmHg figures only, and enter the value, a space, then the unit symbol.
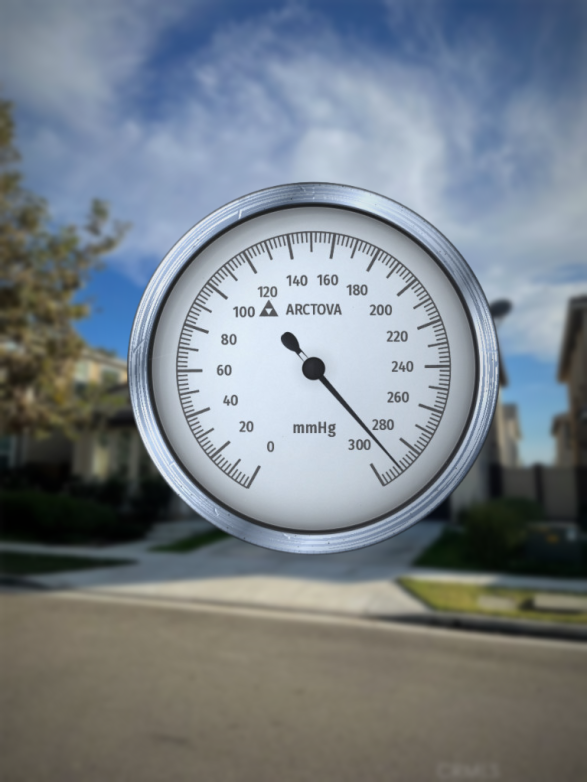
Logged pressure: 290 mmHg
